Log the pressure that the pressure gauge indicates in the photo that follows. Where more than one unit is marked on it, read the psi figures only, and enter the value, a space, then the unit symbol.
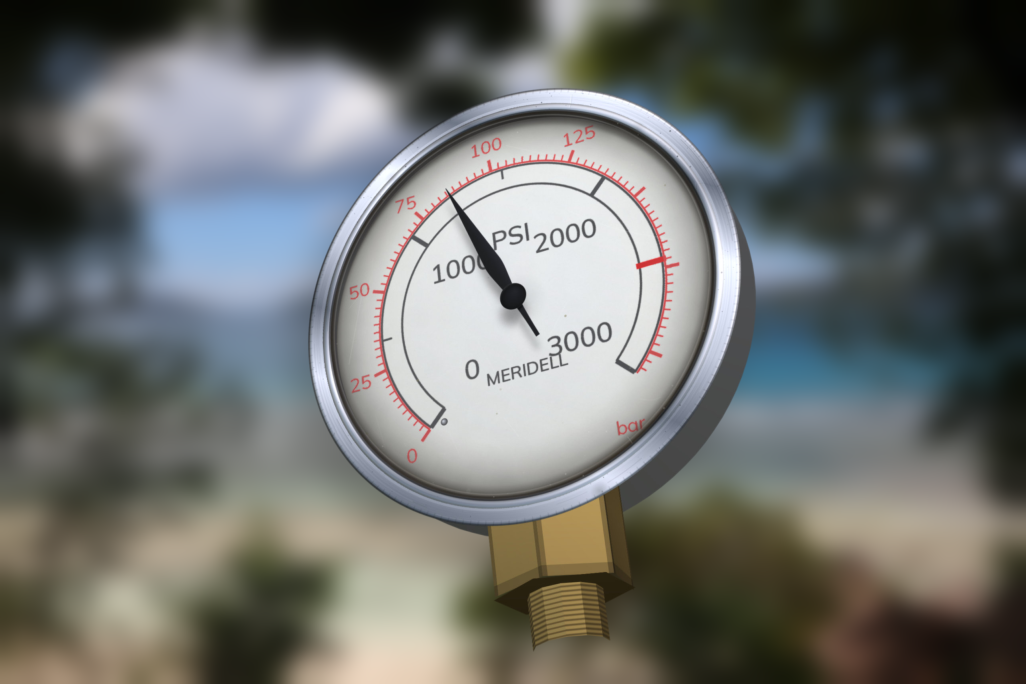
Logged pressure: 1250 psi
